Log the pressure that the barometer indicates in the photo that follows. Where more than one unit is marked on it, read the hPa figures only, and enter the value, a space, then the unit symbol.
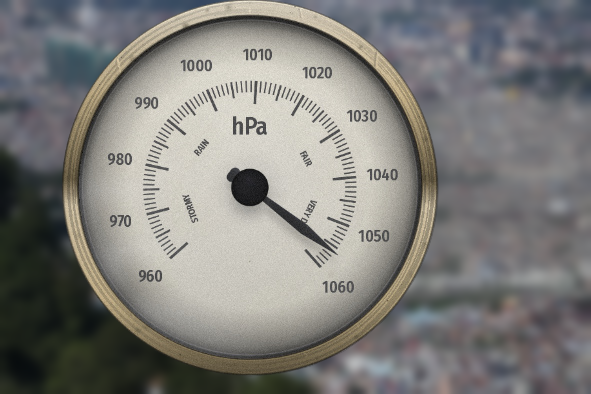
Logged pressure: 1056 hPa
